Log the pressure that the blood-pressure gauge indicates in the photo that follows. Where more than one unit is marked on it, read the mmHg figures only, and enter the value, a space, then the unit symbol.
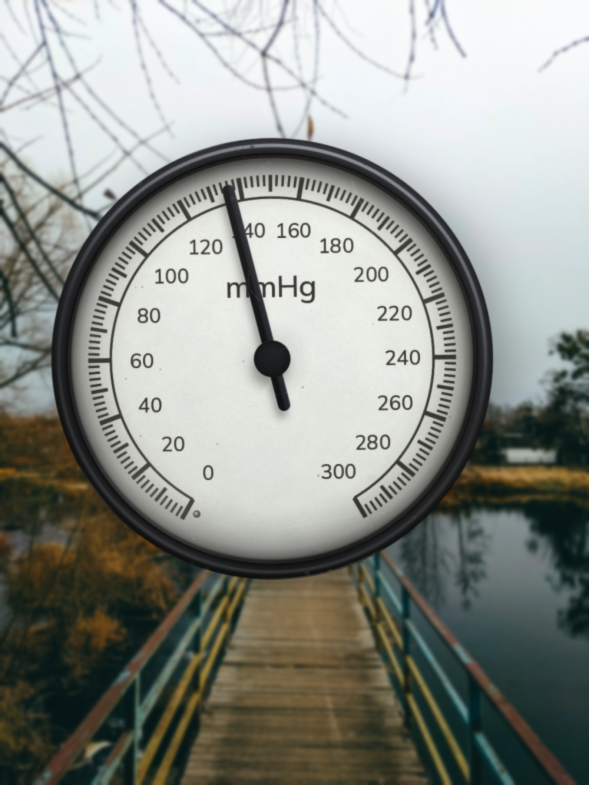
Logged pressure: 136 mmHg
